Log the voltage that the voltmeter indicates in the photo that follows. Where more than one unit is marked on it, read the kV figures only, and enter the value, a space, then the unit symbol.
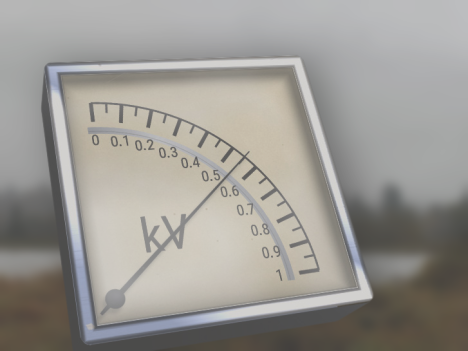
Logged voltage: 0.55 kV
